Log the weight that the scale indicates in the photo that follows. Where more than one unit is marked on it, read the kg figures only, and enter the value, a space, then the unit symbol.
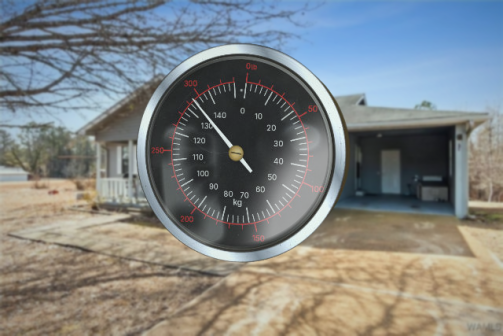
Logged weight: 134 kg
